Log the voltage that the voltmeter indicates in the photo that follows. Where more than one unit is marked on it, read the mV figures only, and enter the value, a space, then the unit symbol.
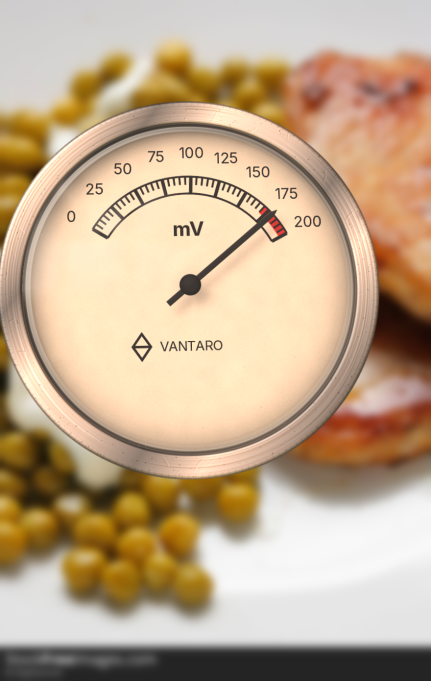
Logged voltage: 180 mV
